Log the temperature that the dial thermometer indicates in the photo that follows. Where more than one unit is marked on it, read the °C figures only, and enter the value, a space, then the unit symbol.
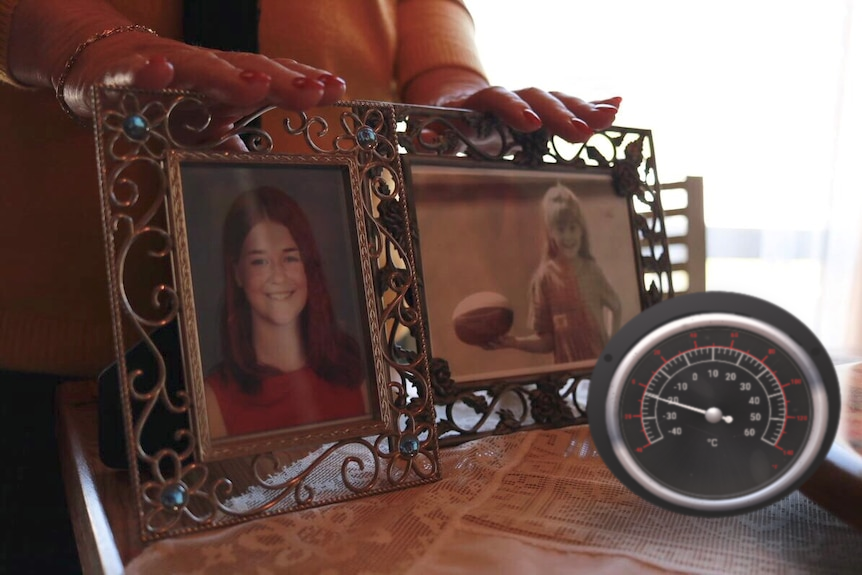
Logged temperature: -20 °C
